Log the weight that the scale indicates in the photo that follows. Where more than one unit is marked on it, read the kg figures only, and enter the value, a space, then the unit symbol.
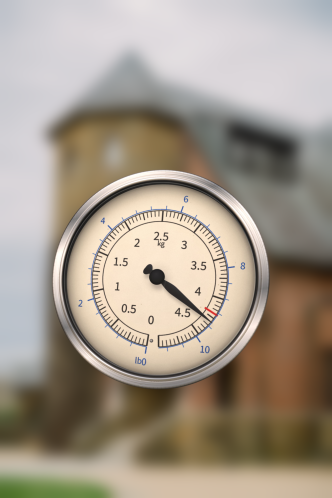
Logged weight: 4.3 kg
